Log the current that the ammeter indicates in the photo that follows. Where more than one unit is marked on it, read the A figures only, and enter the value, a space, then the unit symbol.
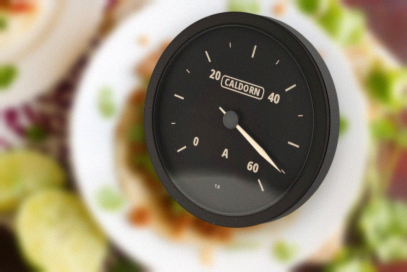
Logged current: 55 A
